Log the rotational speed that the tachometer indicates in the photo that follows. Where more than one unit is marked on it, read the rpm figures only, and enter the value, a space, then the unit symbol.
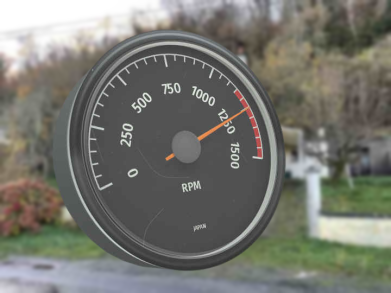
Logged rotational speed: 1250 rpm
